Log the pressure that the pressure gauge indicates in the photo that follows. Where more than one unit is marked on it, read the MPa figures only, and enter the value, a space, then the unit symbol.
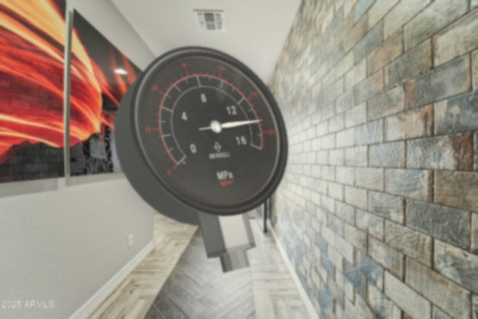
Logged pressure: 14 MPa
